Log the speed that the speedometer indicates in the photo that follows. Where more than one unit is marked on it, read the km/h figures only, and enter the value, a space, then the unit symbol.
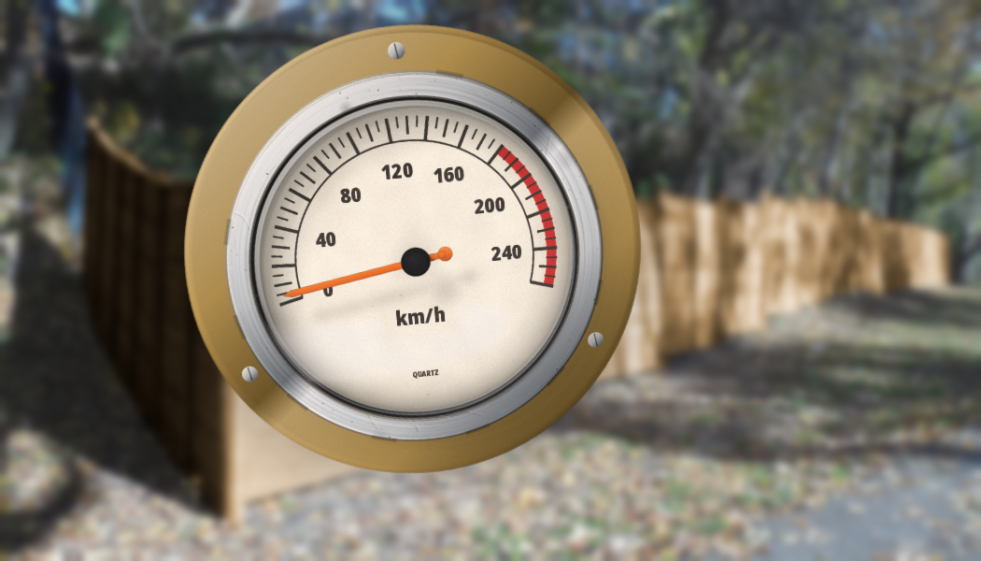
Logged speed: 5 km/h
